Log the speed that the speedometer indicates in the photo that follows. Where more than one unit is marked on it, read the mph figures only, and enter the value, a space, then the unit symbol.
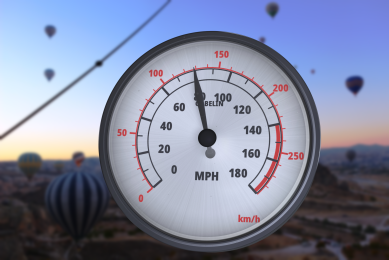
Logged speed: 80 mph
